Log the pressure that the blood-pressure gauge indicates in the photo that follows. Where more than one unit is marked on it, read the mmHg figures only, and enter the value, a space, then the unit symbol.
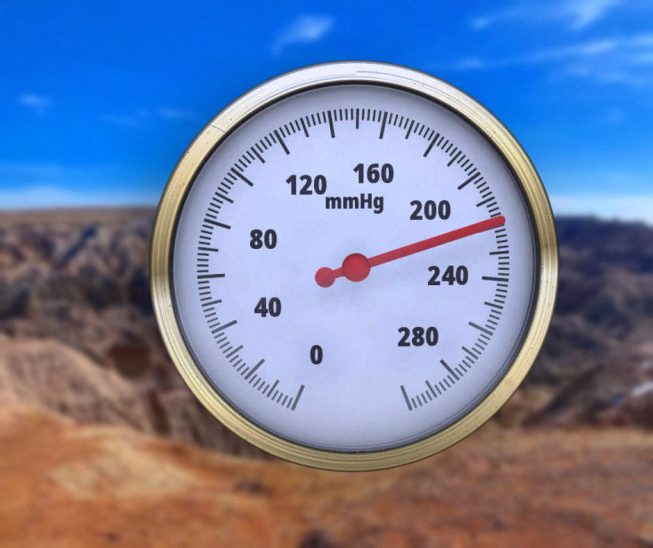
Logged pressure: 218 mmHg
